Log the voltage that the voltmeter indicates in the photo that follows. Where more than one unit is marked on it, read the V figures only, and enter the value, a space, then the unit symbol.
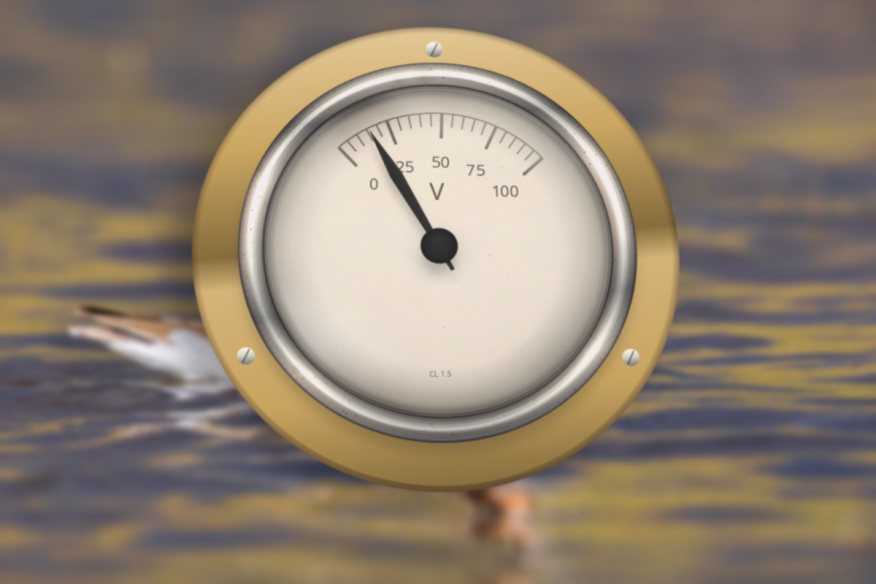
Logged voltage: 15 V
